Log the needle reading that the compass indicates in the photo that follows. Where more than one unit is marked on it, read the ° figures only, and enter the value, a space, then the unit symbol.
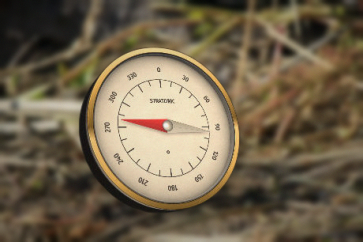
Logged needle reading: 277.5 °
